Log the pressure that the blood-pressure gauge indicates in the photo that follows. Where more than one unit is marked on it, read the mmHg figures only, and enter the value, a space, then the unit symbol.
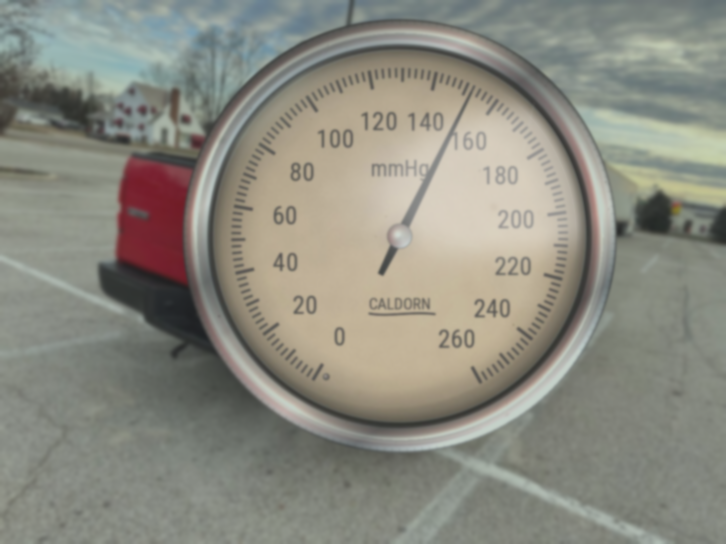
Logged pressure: 152 mmHg
